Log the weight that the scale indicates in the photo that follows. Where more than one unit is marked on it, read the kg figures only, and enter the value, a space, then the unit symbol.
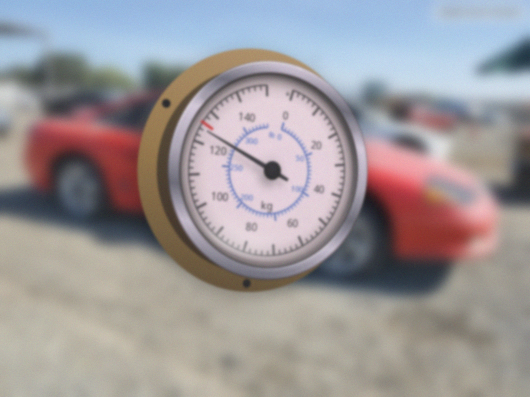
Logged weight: 124 kg
